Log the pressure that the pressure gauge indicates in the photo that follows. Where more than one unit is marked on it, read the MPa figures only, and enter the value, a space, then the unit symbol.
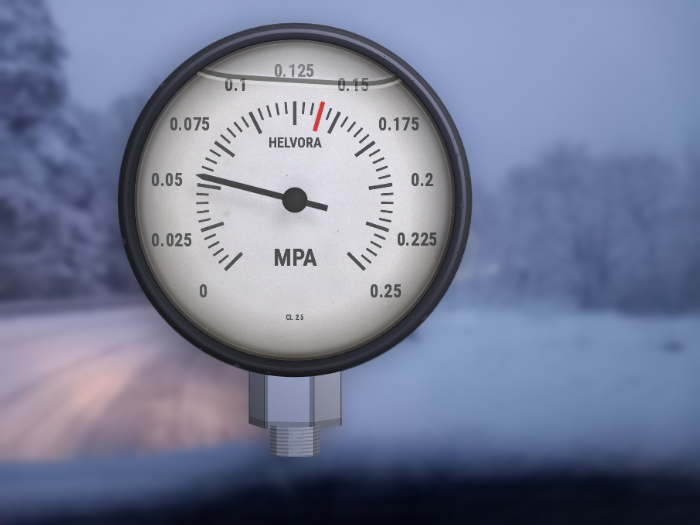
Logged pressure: 0.055 MPa
